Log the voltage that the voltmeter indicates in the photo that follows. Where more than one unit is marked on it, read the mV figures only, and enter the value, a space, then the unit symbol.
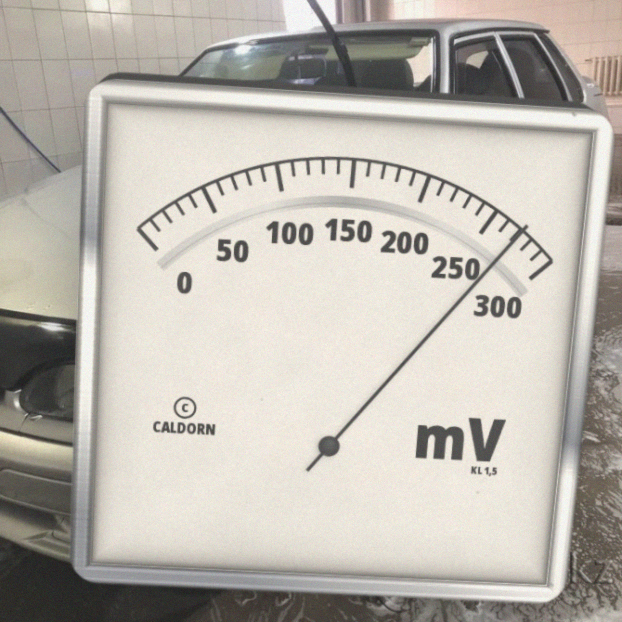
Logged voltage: 270 mV
